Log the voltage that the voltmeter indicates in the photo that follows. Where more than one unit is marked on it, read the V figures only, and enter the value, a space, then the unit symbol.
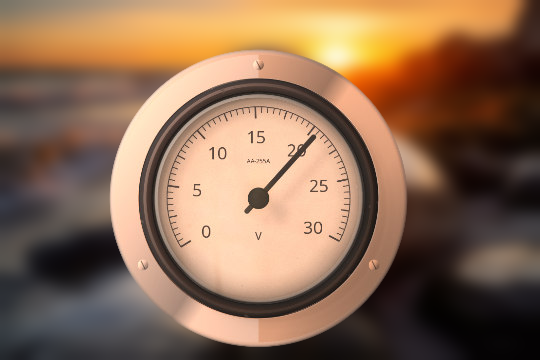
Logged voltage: 20.5 V
